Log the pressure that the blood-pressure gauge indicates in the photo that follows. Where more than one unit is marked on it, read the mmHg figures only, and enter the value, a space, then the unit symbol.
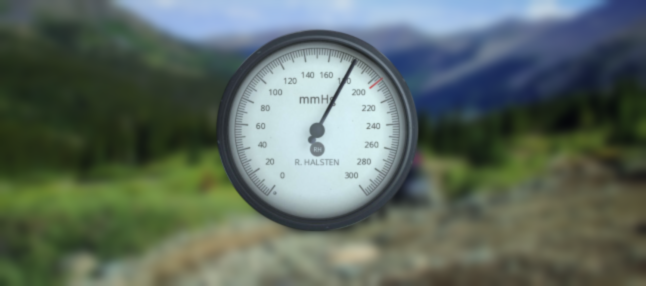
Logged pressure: 180 mmHg
